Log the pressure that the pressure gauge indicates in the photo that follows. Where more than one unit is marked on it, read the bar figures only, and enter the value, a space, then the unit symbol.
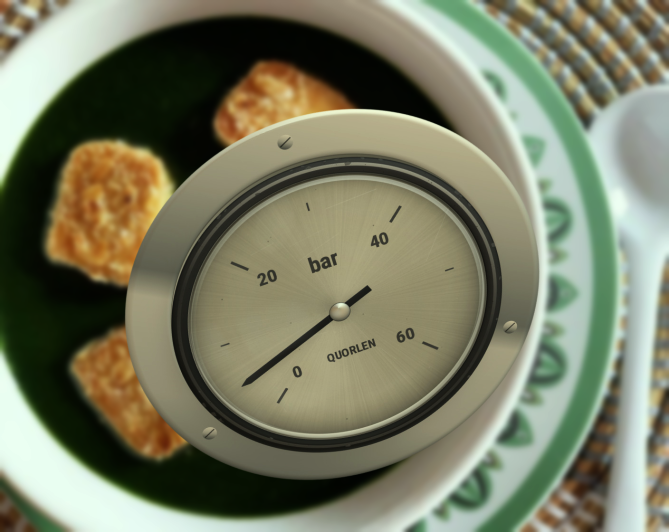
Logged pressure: 5 bar
